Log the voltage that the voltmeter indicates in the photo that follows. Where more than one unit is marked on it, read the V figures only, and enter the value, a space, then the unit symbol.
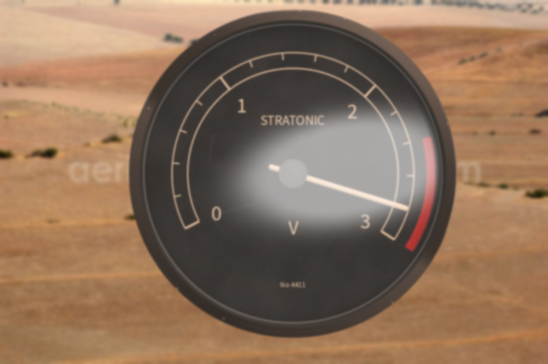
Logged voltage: 2.8 V
